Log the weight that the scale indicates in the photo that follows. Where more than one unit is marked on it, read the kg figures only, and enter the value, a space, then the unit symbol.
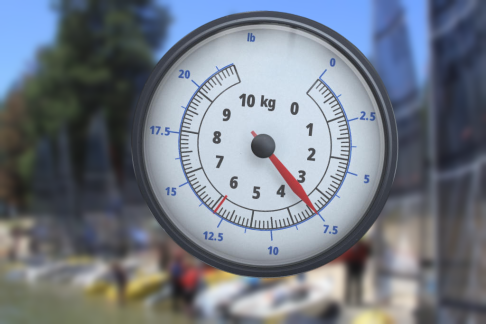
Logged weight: 3.4 kg
